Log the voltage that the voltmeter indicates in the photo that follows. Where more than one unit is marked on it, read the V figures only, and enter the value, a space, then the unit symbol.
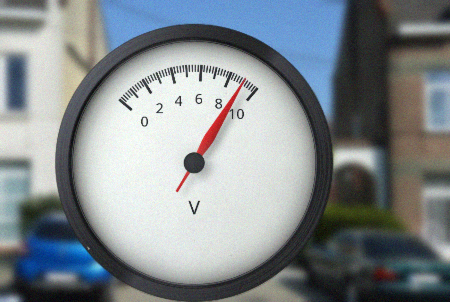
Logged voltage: 9 V
